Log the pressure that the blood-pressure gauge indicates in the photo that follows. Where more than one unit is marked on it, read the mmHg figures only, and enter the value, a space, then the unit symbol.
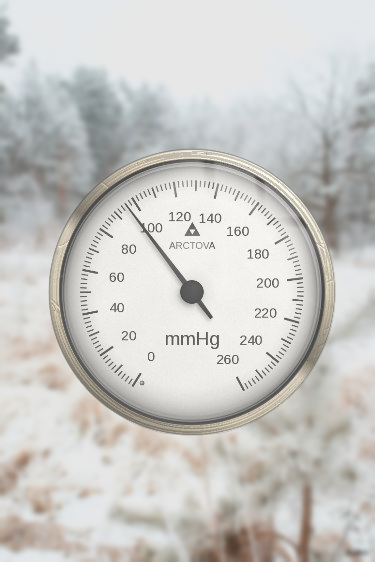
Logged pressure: 96 mmHg
